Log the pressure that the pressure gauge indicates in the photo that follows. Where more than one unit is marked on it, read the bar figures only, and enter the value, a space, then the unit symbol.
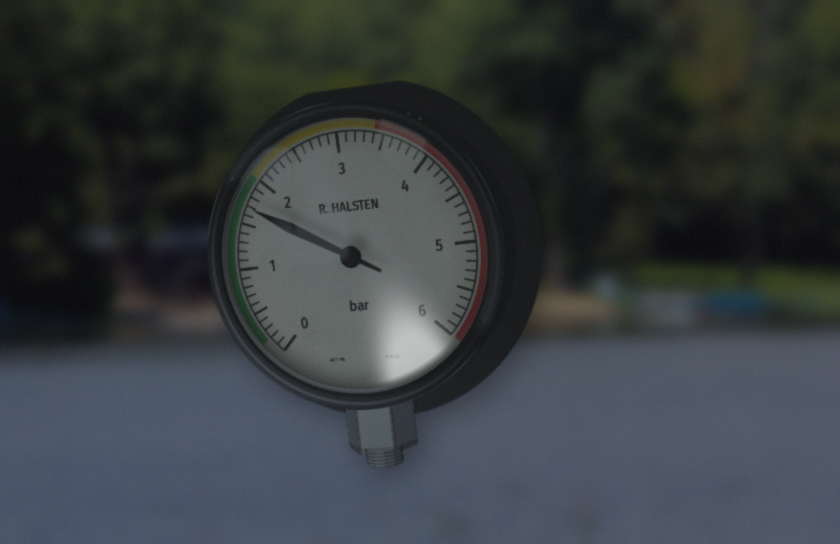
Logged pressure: 1.7 bar
